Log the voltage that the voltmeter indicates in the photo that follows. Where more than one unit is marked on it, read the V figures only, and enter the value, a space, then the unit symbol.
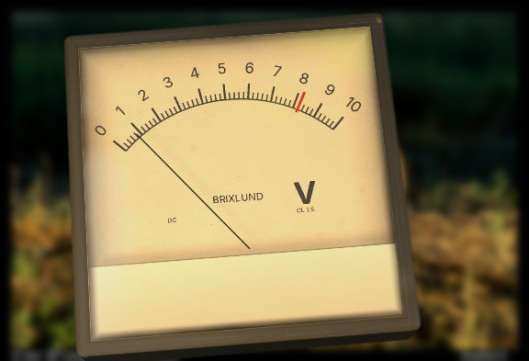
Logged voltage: 0.8 V
